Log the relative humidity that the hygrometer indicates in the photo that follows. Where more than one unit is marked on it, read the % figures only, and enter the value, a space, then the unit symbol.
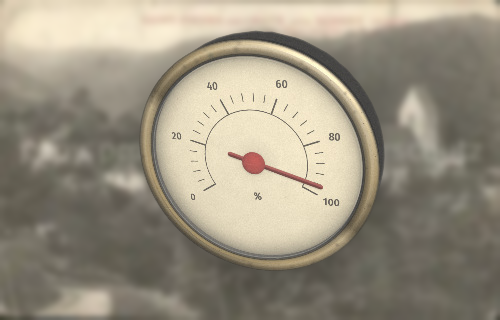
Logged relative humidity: 96 %
